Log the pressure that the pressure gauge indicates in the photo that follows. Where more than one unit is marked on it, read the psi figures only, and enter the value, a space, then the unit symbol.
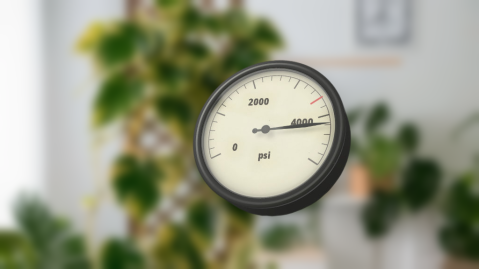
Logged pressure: 4200 psi
